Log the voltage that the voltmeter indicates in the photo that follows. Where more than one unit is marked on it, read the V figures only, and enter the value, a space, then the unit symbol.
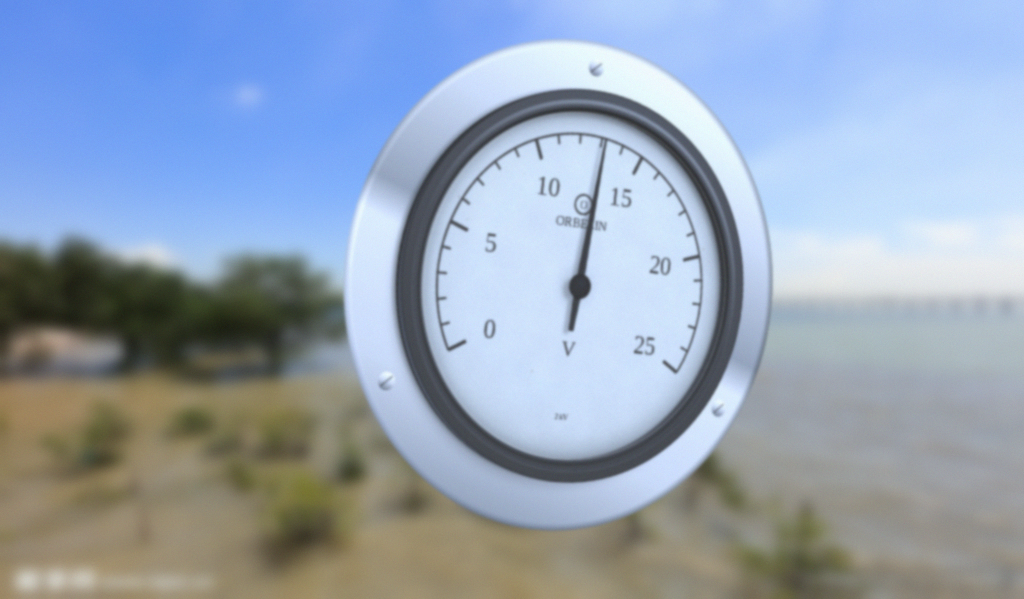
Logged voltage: 13 V
